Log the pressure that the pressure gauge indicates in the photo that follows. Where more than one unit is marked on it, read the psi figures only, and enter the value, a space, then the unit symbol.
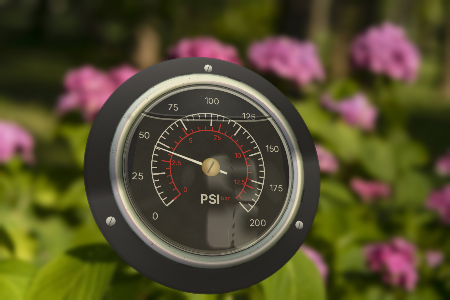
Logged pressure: 45 psi
